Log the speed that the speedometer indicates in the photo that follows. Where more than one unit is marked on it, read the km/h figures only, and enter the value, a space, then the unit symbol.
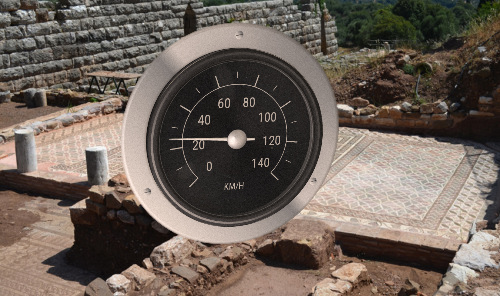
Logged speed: 25 km/h
